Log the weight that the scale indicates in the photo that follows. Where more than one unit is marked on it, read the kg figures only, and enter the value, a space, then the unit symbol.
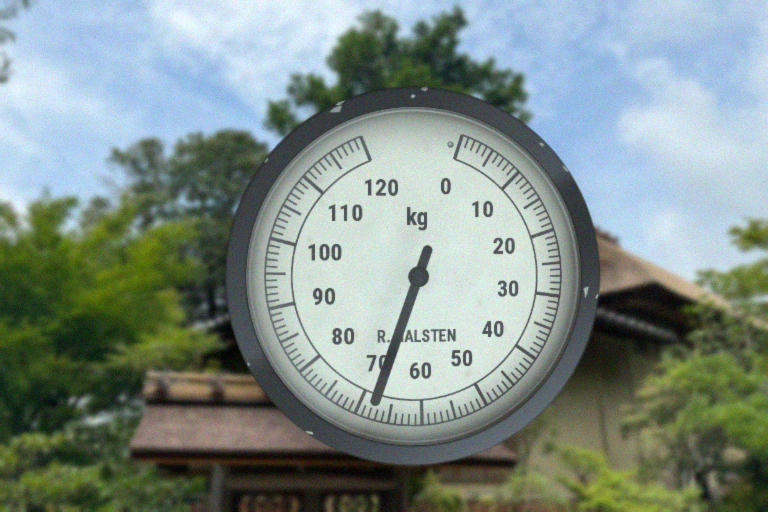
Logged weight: 68 kg
